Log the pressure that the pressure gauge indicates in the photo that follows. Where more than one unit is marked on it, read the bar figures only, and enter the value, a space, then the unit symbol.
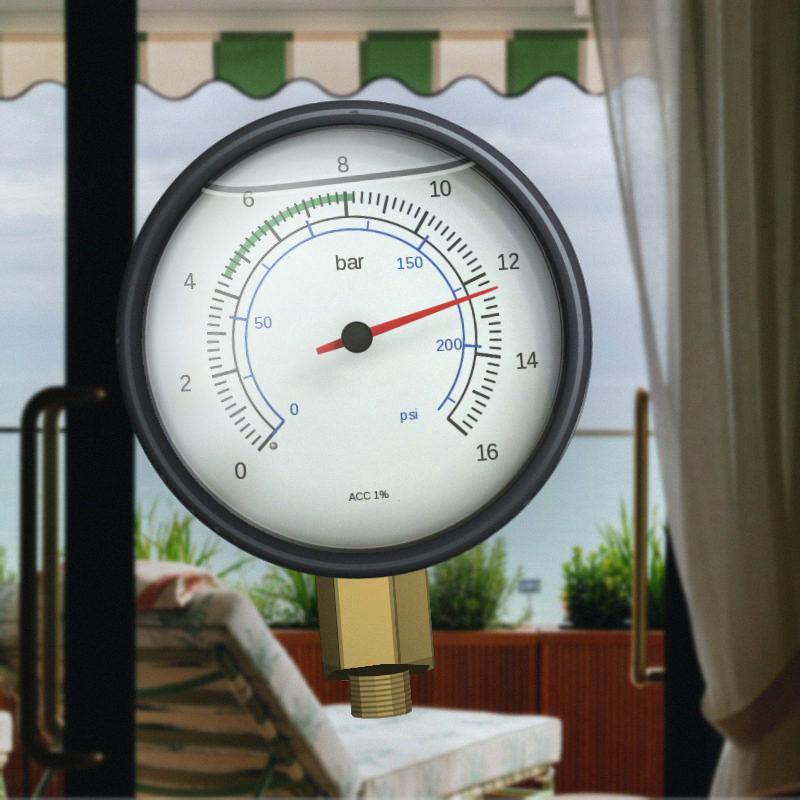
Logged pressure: 12.4 bar
